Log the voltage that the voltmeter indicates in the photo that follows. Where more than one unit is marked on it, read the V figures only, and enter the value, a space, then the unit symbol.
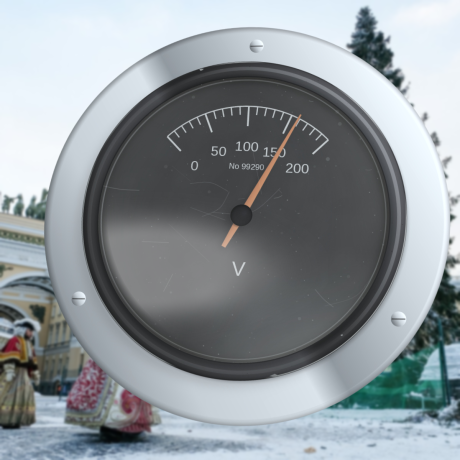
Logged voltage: 160 V
